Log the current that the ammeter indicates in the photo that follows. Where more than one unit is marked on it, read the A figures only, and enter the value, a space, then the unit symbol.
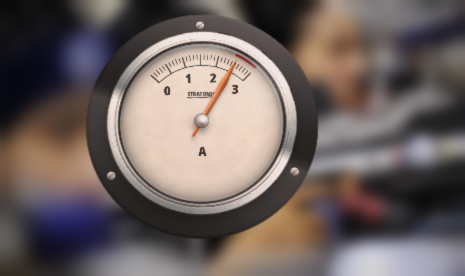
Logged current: 2.5 A
